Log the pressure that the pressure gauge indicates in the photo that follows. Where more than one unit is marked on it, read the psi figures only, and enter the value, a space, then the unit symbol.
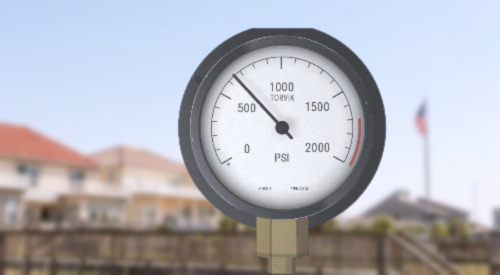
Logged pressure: 650 psi
